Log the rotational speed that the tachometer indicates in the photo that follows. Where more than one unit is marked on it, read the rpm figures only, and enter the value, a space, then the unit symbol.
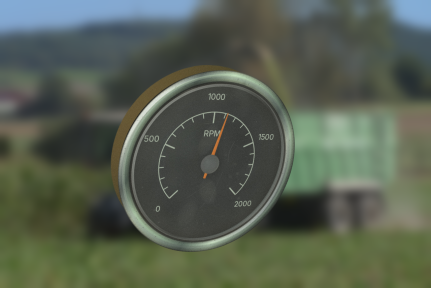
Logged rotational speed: 1100 rpm
